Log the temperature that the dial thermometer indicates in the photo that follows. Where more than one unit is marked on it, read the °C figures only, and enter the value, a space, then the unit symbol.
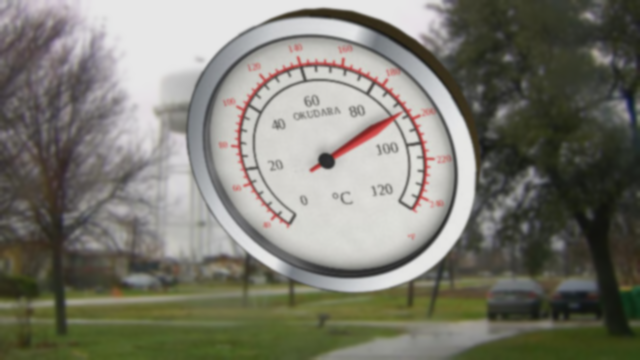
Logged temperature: 90 °C
